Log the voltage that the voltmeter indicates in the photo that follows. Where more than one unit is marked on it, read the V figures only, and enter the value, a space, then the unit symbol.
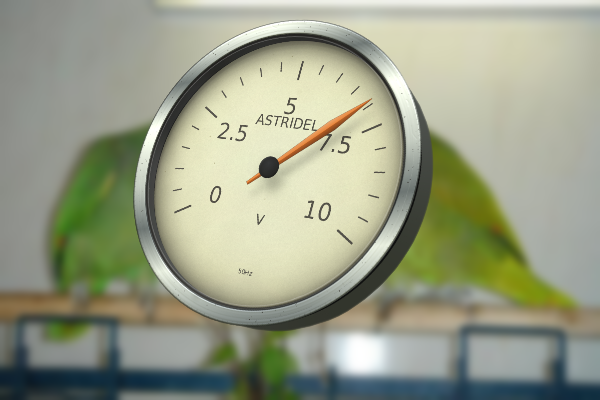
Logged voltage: 7 V
